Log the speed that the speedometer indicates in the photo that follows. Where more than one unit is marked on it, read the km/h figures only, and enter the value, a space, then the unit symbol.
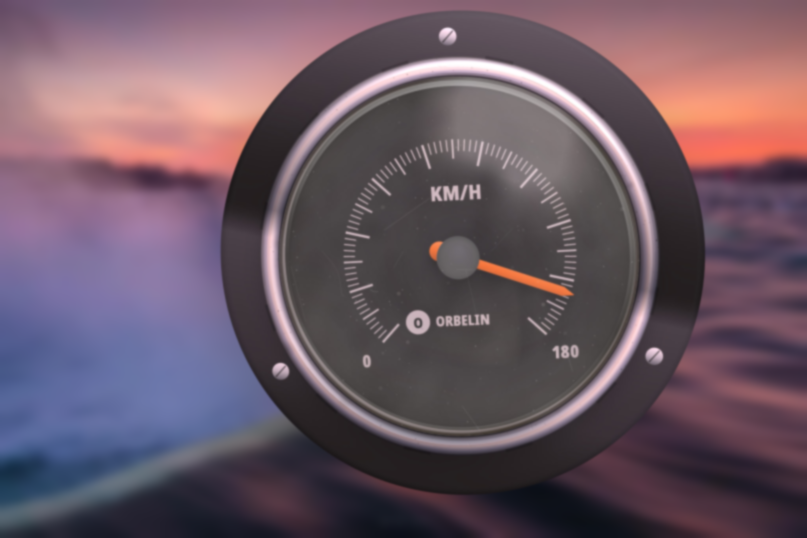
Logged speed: 164 km/h
